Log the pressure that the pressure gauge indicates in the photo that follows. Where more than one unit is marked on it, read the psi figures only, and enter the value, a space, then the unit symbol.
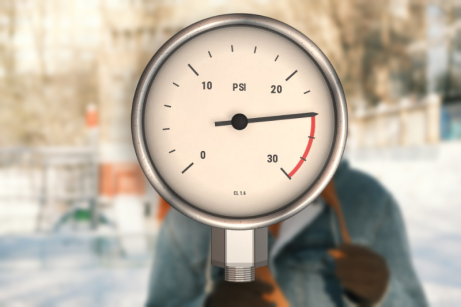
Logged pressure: 24 psi
